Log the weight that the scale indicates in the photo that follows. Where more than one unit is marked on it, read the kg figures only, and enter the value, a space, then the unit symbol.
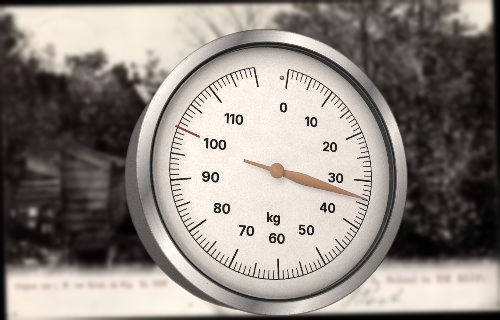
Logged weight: 34 kg
